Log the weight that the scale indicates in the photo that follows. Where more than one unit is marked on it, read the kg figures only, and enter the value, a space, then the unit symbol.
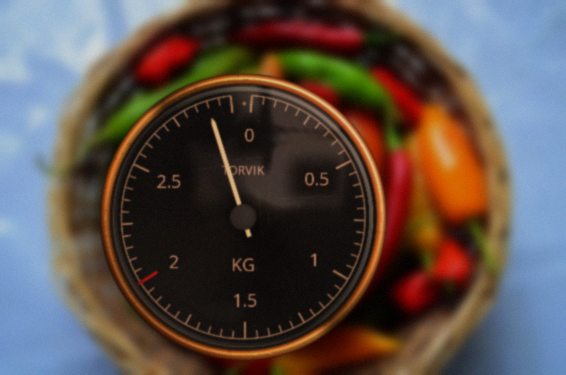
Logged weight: 2.9 kg
